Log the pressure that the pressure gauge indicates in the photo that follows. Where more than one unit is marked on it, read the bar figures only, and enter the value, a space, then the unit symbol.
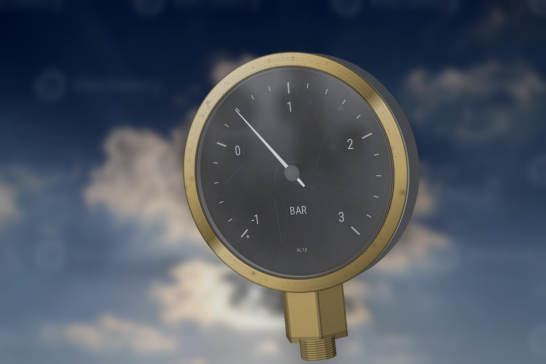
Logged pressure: 0.4 bar
